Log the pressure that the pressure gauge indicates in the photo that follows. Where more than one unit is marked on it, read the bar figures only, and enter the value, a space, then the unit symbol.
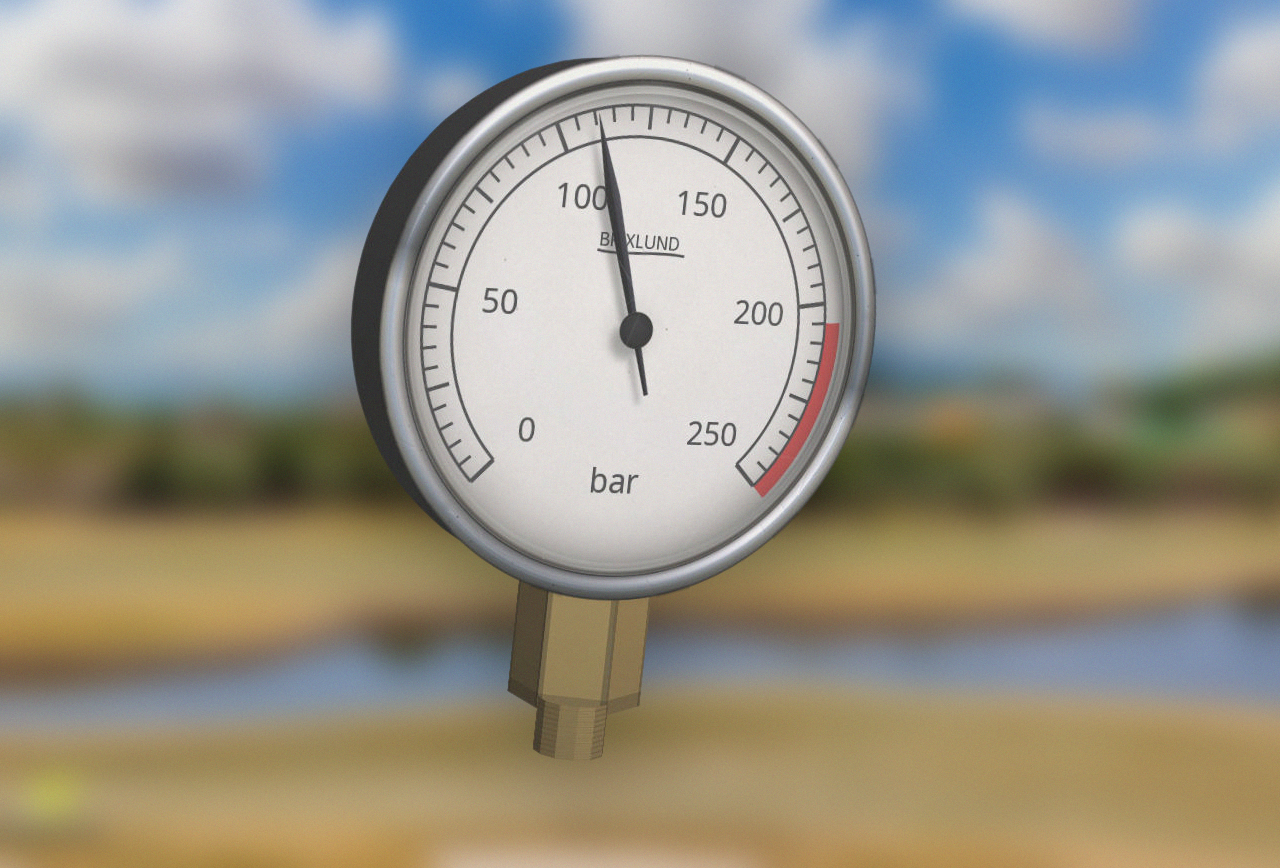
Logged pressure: 110 bar
